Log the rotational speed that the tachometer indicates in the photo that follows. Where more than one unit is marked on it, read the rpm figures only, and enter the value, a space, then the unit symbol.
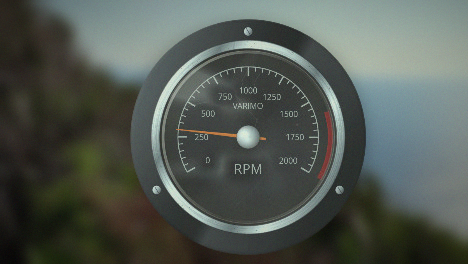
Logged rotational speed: 300 rpm
